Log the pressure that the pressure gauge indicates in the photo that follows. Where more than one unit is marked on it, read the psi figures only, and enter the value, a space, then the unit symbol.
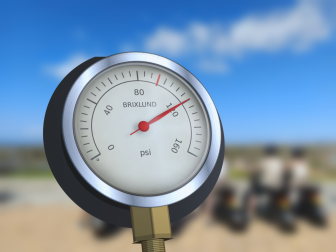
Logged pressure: 120 psi
